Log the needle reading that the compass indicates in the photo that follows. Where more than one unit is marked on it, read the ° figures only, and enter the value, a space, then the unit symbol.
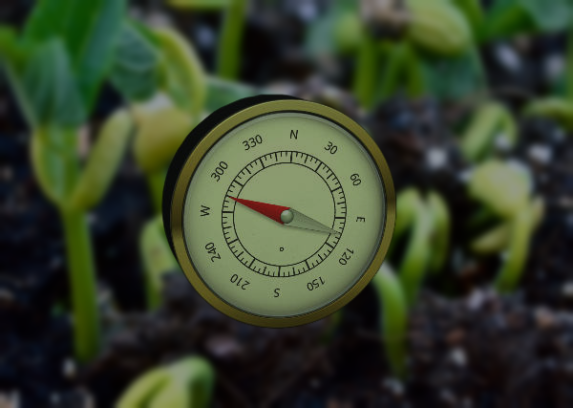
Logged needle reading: 285 °
